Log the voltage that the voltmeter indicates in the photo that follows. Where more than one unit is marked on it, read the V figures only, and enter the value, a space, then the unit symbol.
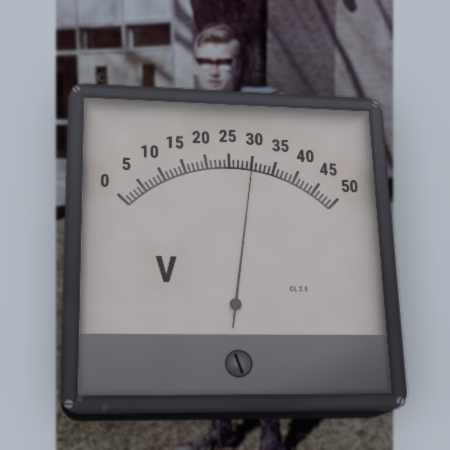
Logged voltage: 30 V
